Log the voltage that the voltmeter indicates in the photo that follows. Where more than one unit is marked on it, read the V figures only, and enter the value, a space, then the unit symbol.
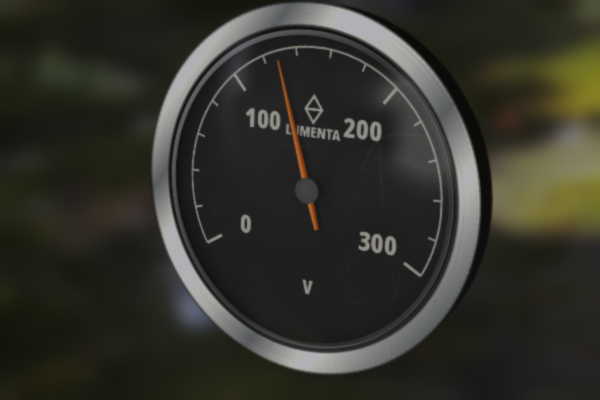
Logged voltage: 130 V
